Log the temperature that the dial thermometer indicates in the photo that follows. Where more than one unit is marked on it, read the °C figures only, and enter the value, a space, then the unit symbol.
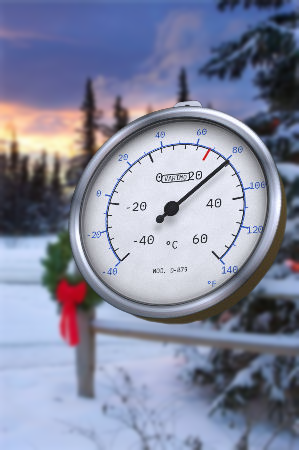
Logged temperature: 28 °C
